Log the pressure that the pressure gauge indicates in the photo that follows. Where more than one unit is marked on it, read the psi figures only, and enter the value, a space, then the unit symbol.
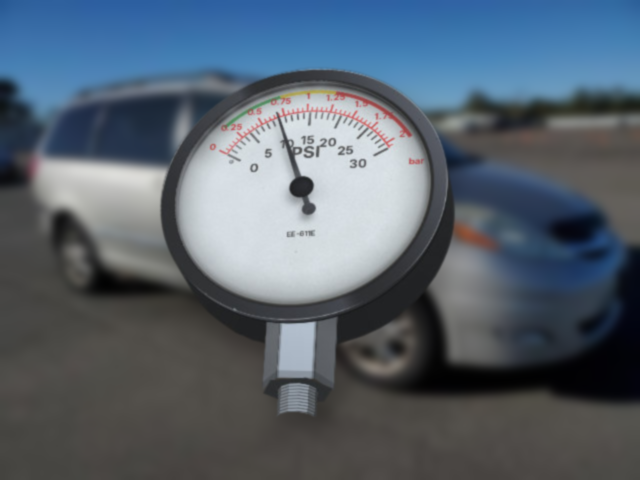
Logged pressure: 10 psi
